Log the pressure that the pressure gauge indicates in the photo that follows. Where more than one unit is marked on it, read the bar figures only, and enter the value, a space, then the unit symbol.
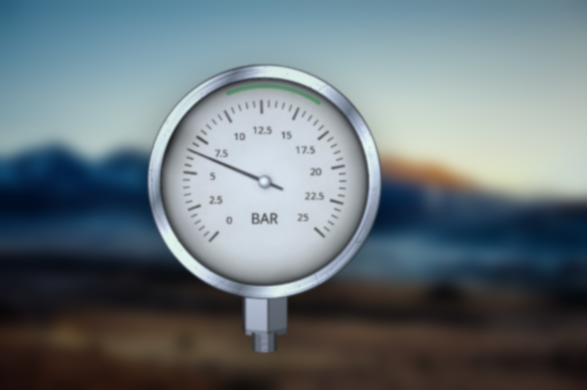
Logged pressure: 6.5 bar
